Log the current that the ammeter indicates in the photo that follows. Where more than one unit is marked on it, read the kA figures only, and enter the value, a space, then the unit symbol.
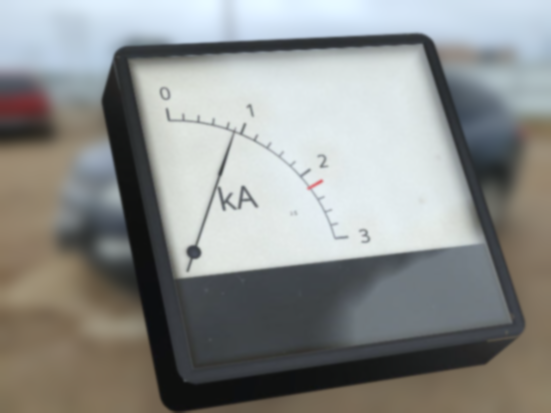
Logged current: 0.9 kA
